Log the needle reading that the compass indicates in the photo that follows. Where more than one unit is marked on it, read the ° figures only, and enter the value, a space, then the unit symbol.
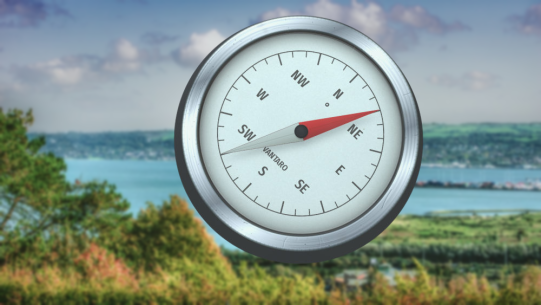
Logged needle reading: 30 °
